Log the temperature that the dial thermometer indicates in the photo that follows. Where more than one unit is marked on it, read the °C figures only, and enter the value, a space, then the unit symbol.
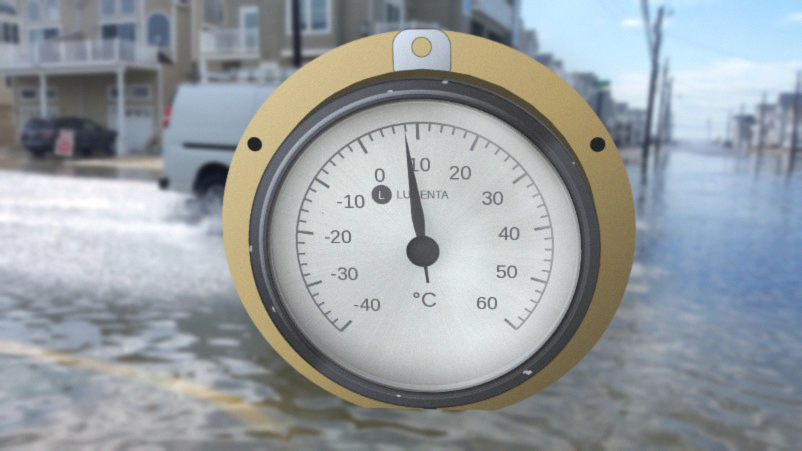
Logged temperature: 8 °C
